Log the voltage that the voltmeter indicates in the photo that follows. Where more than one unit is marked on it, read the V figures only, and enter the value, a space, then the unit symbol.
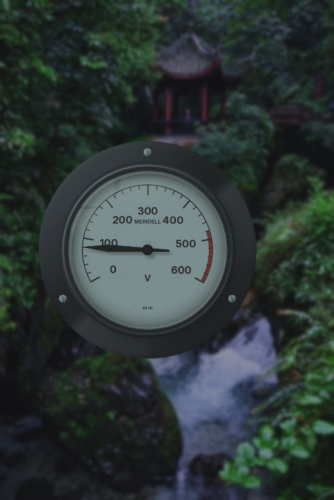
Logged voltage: 80 V
